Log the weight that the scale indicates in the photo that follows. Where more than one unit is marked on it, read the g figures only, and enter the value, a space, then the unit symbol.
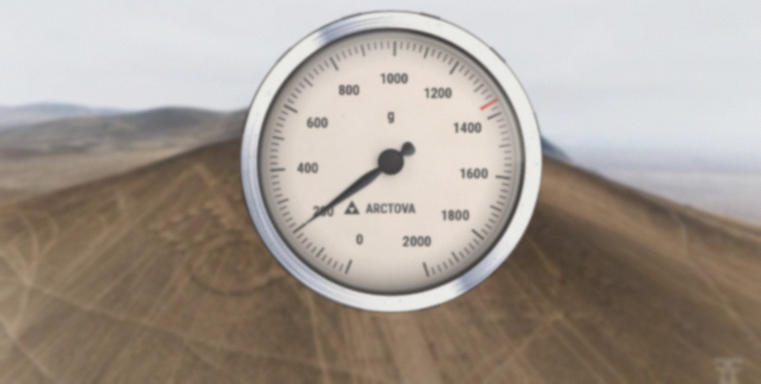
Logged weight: 200 g
